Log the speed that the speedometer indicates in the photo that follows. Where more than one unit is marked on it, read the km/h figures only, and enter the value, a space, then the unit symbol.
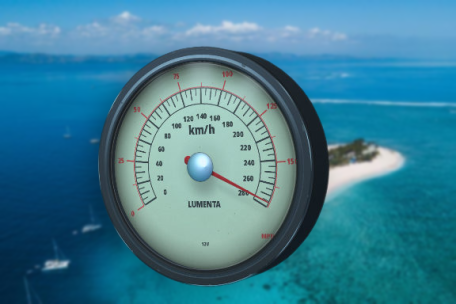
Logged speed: 275 km/h
